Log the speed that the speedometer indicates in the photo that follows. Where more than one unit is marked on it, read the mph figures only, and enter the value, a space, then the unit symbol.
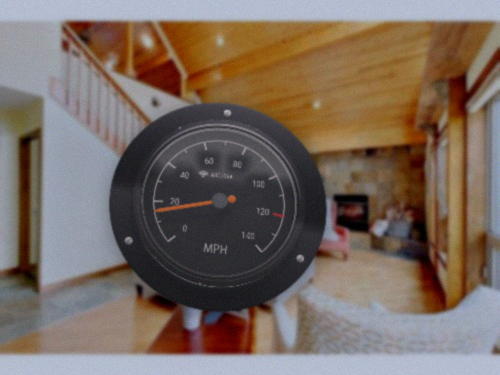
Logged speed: 15 mph
